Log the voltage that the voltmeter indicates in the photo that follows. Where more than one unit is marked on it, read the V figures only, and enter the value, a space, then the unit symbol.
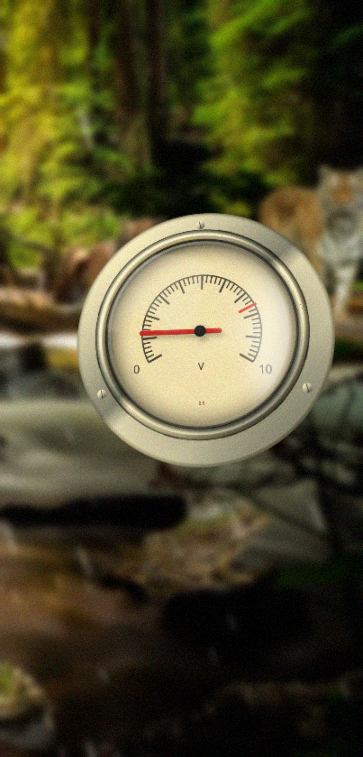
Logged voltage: 1.2 V
